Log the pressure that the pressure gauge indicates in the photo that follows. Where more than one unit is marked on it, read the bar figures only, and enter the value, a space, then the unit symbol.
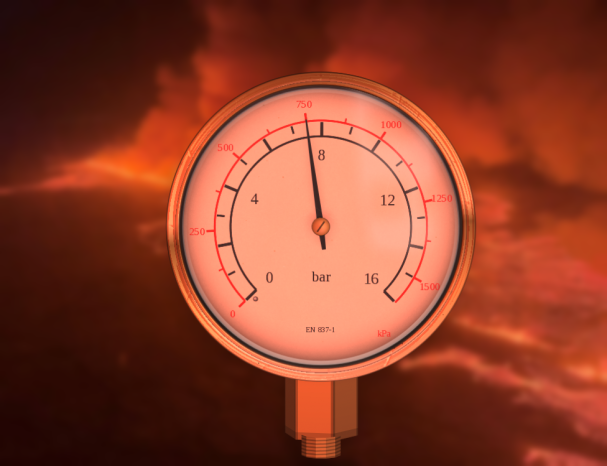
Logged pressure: 7.5 bar
